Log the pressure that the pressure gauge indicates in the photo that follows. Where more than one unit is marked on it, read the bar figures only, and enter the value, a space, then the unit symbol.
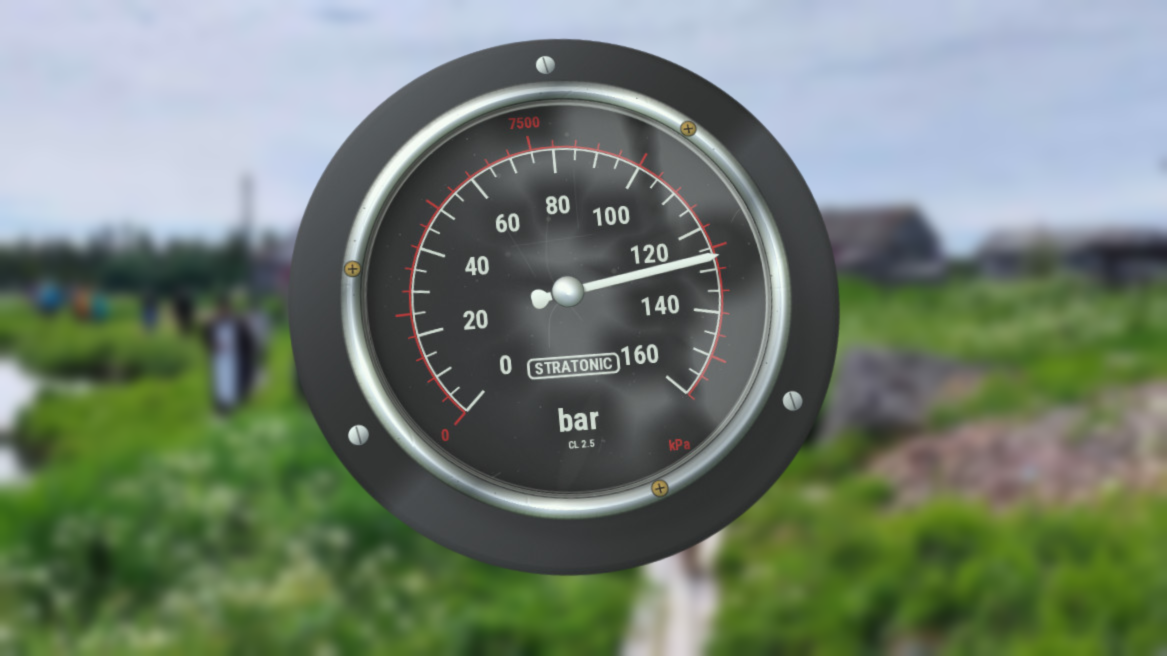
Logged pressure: 127.5 bar
